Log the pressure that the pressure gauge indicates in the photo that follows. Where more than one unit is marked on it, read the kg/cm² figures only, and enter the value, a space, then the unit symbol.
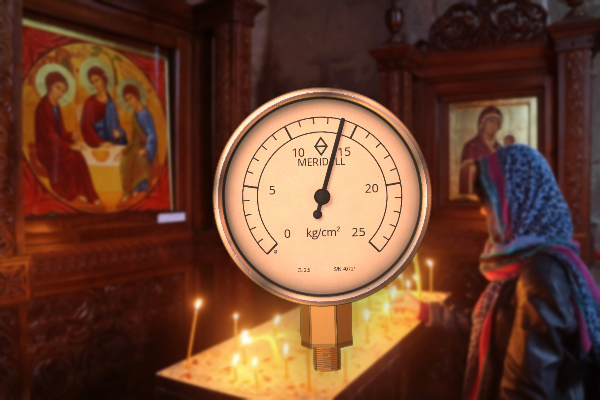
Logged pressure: 14 kg/cm²
